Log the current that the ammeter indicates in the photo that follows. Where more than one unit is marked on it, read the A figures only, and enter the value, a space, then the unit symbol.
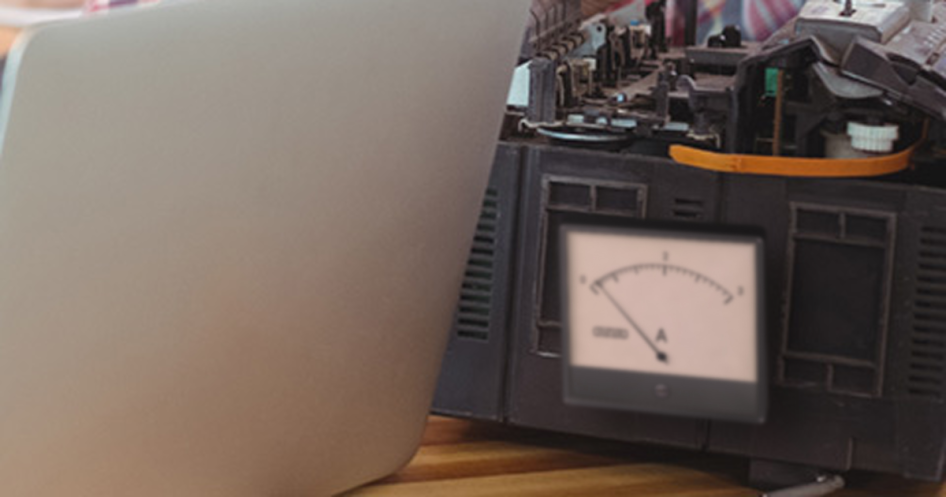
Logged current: 0.5 A
